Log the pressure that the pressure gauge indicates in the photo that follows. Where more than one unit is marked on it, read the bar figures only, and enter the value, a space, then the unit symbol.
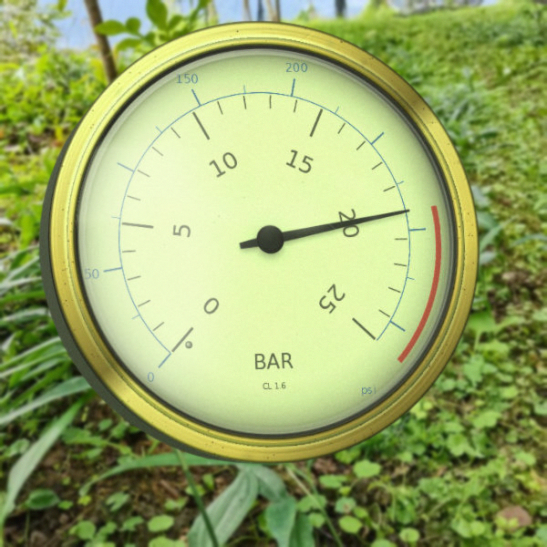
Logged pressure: 20 bar
